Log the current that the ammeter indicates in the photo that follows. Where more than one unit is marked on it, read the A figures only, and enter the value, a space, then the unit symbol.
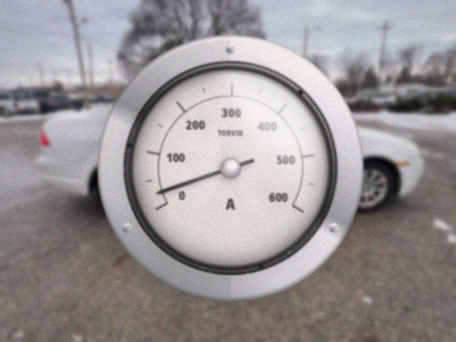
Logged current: 25 A
